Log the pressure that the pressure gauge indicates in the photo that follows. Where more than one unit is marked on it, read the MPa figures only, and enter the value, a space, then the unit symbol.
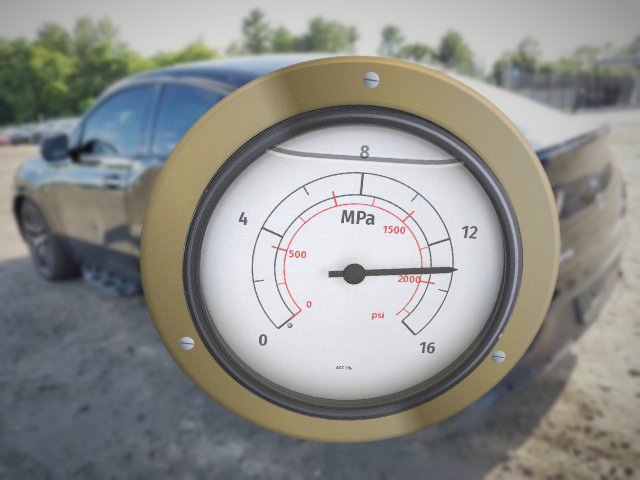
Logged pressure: 13 MPa
